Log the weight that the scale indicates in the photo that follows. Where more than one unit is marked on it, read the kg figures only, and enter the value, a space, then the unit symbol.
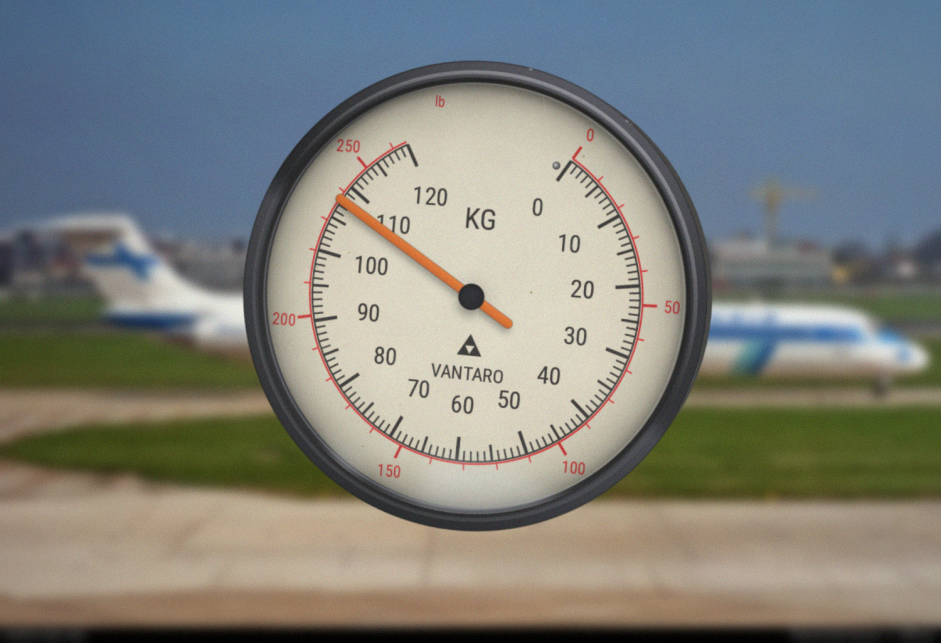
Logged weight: 108 kg
